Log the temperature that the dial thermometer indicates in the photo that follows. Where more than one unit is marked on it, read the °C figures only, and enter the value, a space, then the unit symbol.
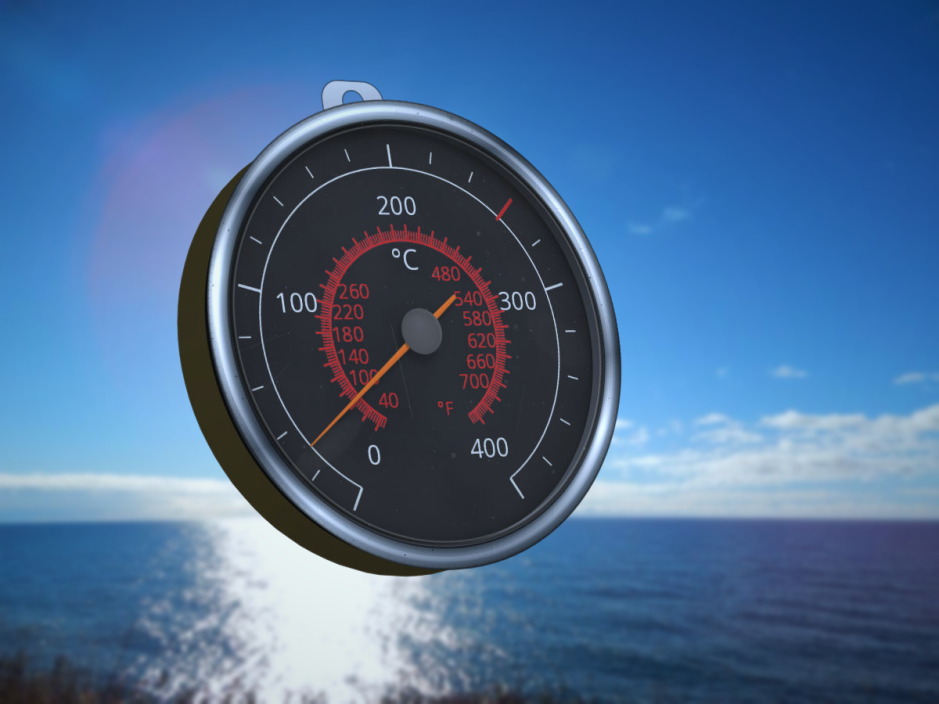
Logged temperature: 30 °C
